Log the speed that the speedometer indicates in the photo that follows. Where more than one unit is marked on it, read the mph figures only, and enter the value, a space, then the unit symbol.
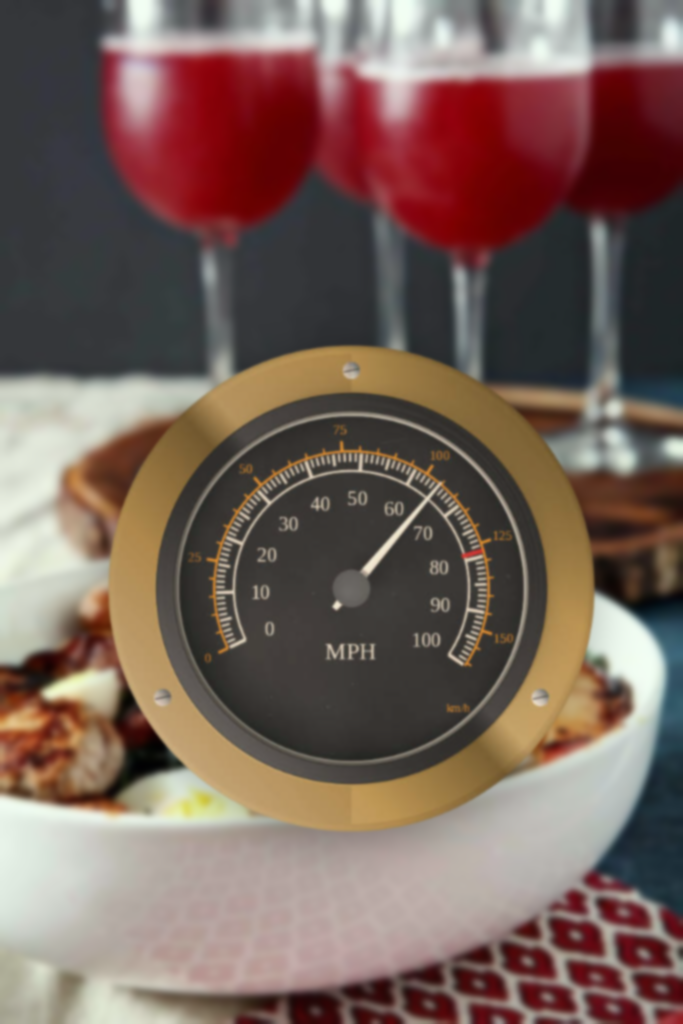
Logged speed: 65 mph
